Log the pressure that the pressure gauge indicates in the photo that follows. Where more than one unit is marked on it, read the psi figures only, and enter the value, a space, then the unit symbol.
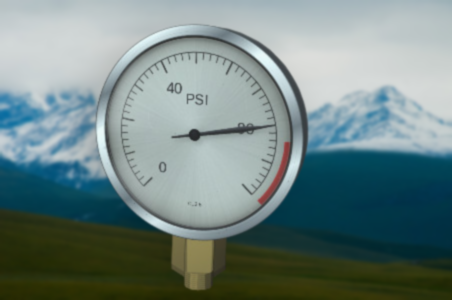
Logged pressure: 80 psi
